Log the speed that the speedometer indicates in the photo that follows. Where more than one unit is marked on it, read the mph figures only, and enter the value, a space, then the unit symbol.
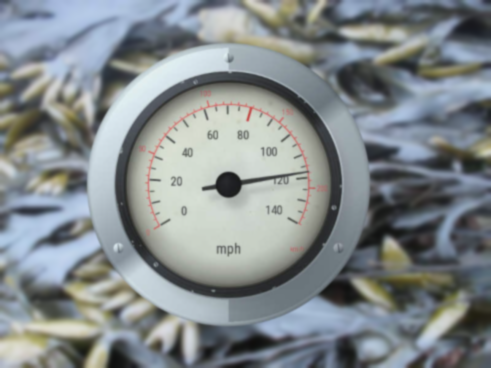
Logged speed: 117.5 mph
